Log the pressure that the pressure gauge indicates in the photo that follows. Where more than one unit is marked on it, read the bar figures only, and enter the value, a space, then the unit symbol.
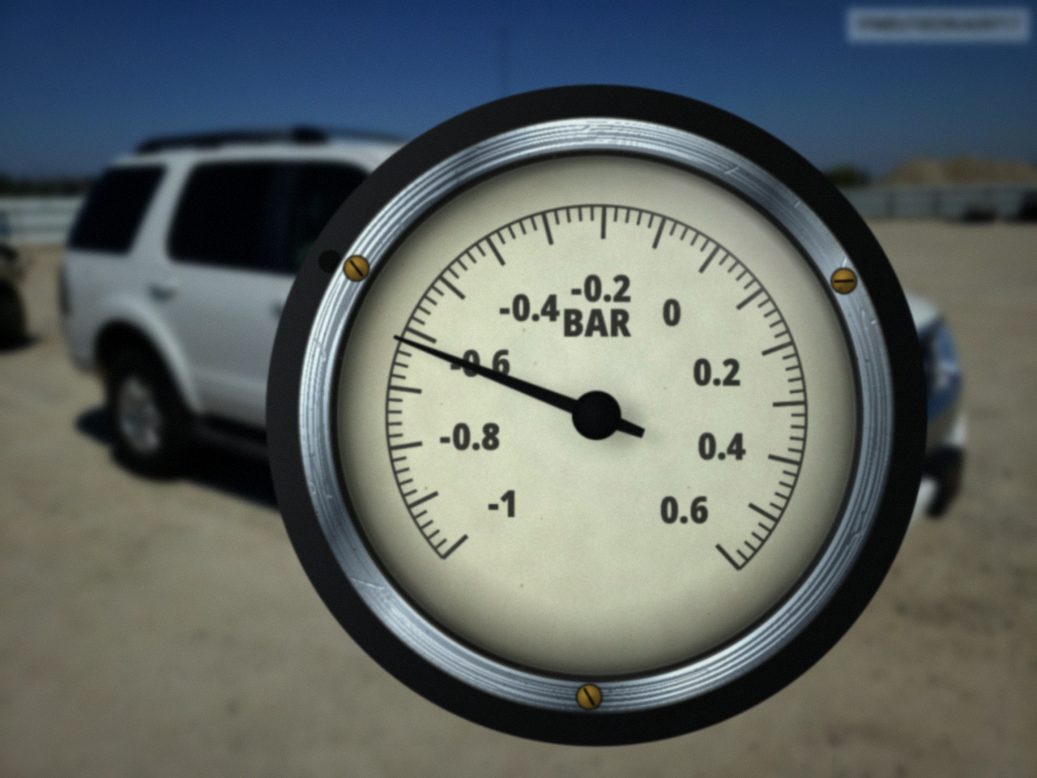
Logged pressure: -0.62 bar
